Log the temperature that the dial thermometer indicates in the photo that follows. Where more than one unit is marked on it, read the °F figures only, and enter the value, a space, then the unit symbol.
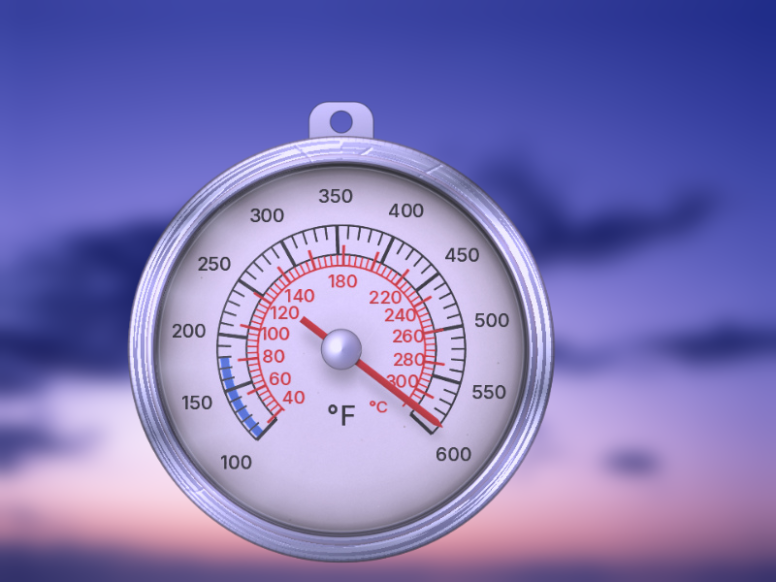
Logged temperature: 590 °F
